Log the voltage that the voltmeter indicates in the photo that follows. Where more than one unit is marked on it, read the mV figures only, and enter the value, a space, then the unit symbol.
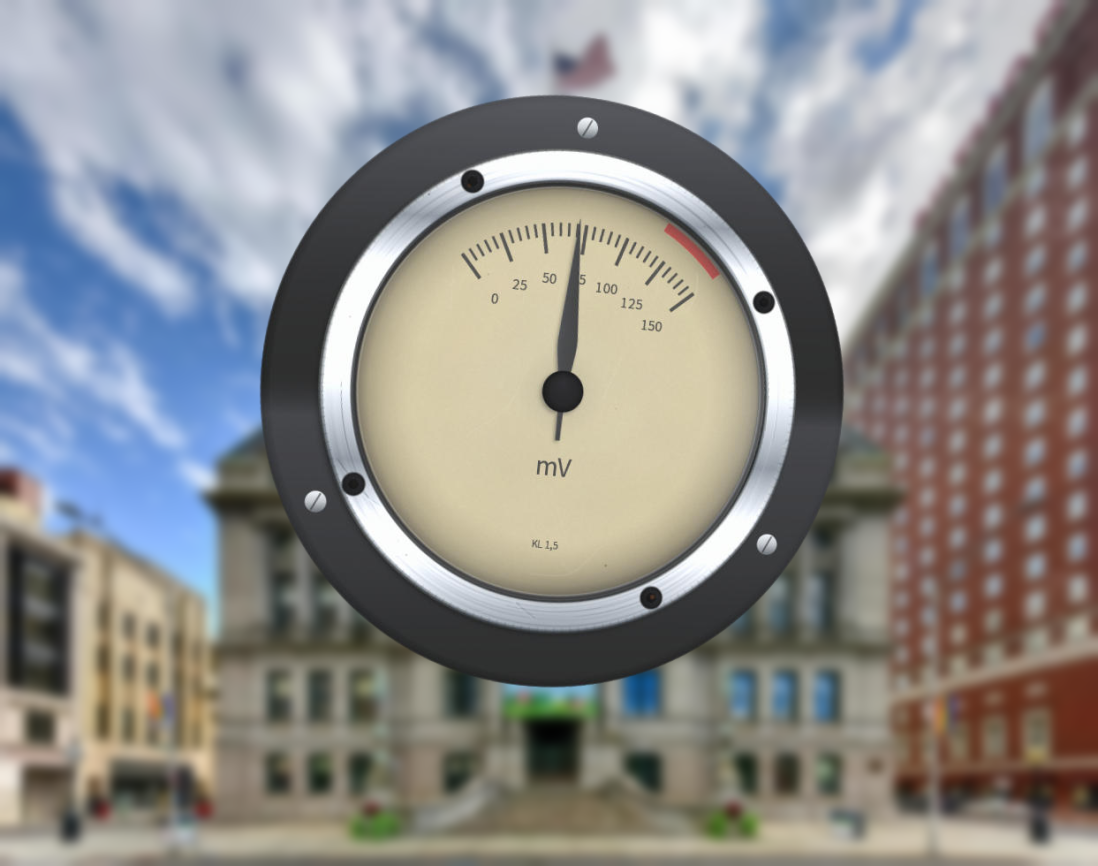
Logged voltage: 70 mV
